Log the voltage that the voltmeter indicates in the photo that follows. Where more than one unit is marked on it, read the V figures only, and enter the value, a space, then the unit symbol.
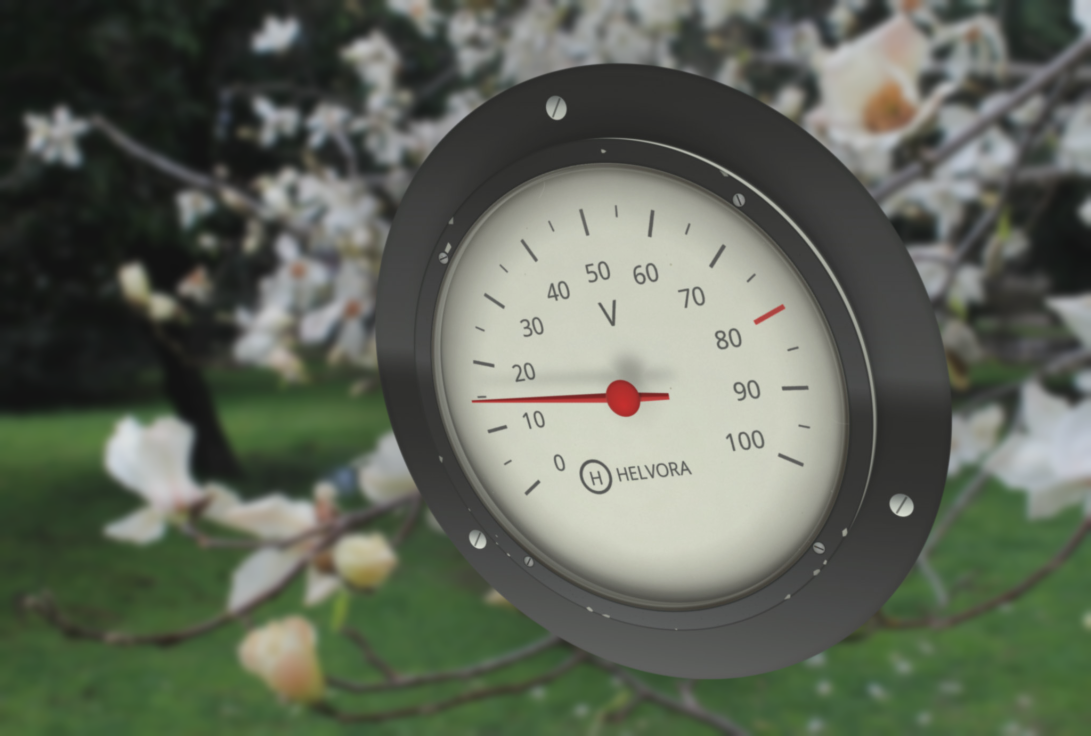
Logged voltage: 15 V
